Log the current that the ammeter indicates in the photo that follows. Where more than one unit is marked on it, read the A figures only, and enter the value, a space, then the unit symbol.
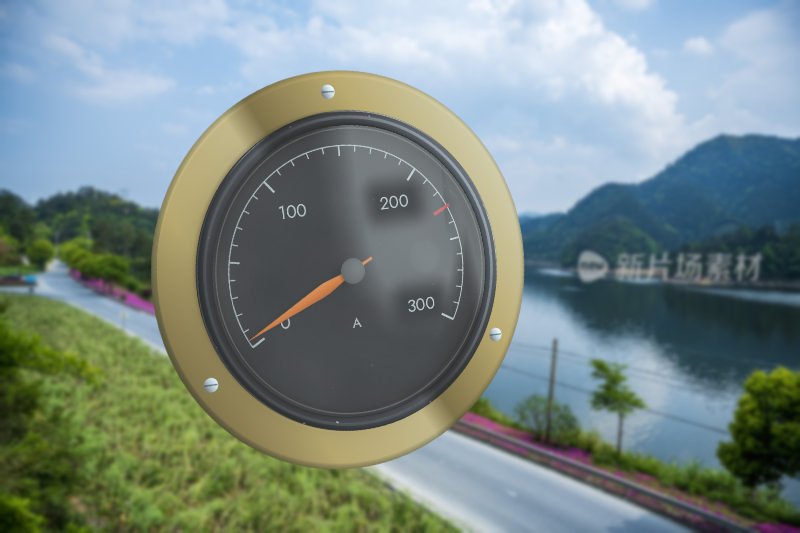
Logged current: 5 A
